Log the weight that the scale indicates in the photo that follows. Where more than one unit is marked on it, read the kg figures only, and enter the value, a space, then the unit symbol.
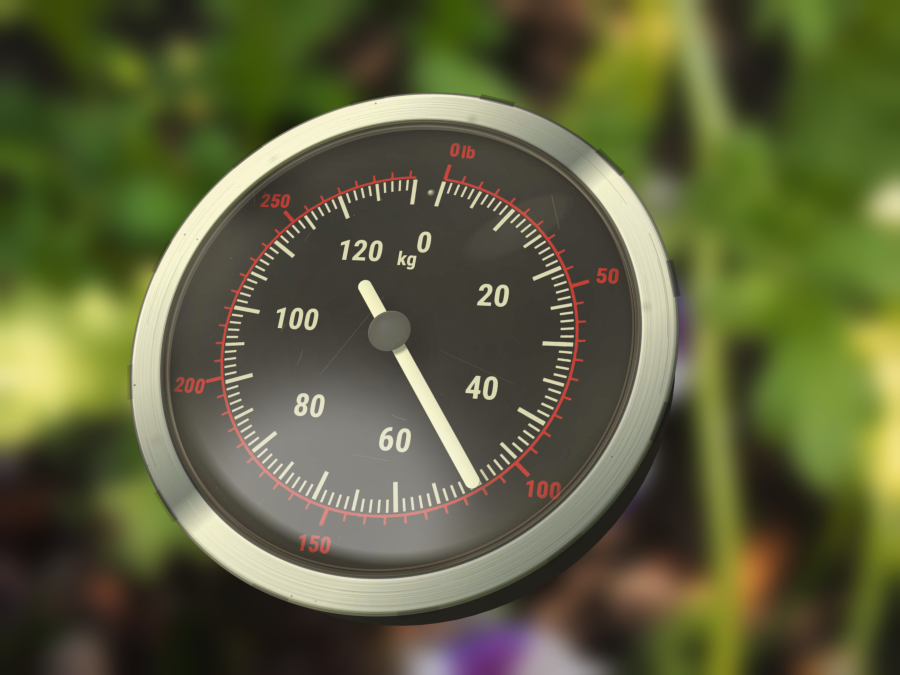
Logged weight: 50.5 kg
